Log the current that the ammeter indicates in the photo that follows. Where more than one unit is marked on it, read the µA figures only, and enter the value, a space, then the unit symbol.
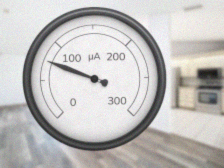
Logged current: 75 µA
